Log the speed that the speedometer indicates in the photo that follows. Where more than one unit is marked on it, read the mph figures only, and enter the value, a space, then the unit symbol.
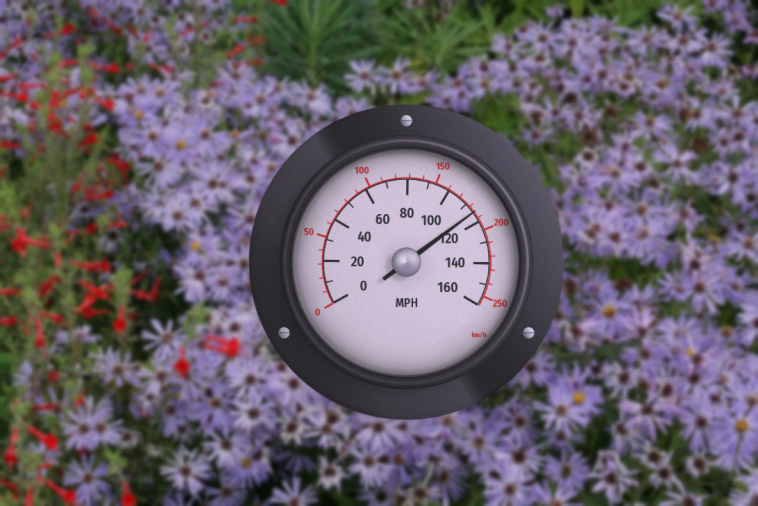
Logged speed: 115 mph
